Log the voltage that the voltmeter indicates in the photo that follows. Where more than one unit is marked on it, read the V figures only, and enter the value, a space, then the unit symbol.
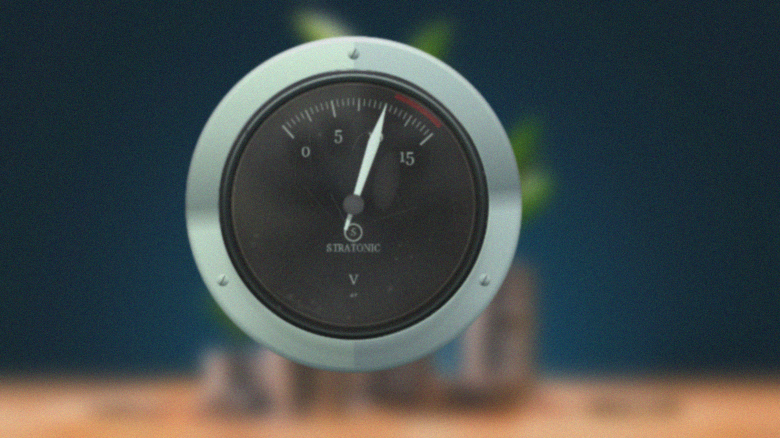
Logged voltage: 10 V
